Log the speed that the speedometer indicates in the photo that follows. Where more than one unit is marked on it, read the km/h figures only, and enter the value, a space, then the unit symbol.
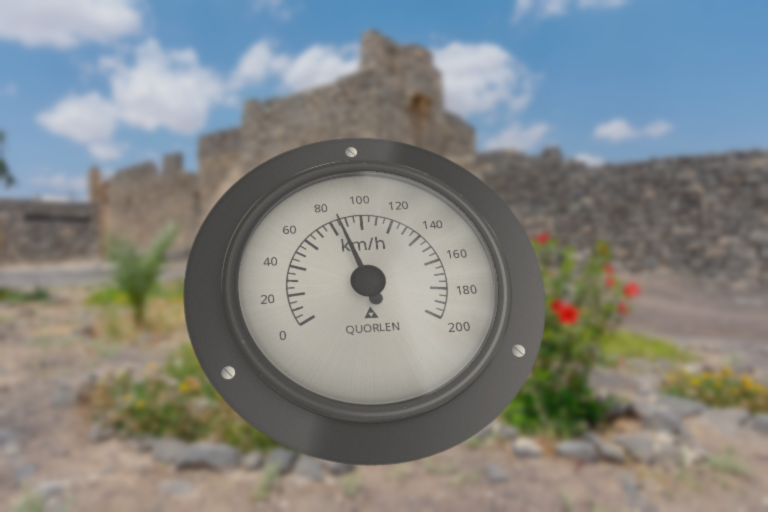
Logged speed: 85 km/h
